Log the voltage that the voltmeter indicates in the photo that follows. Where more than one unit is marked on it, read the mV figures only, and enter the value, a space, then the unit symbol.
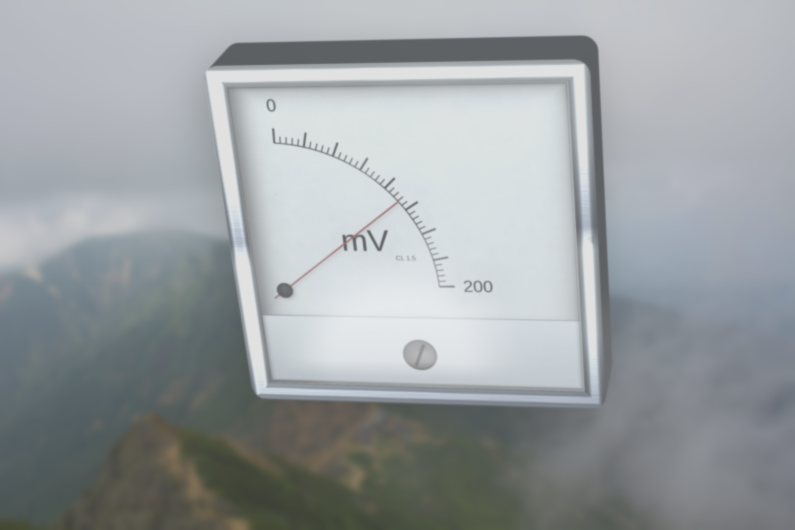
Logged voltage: 115 mV
